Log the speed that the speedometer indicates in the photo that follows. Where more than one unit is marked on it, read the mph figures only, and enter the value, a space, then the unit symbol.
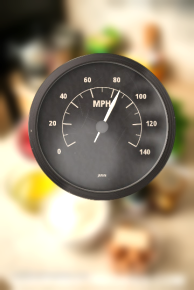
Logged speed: 85 mph
